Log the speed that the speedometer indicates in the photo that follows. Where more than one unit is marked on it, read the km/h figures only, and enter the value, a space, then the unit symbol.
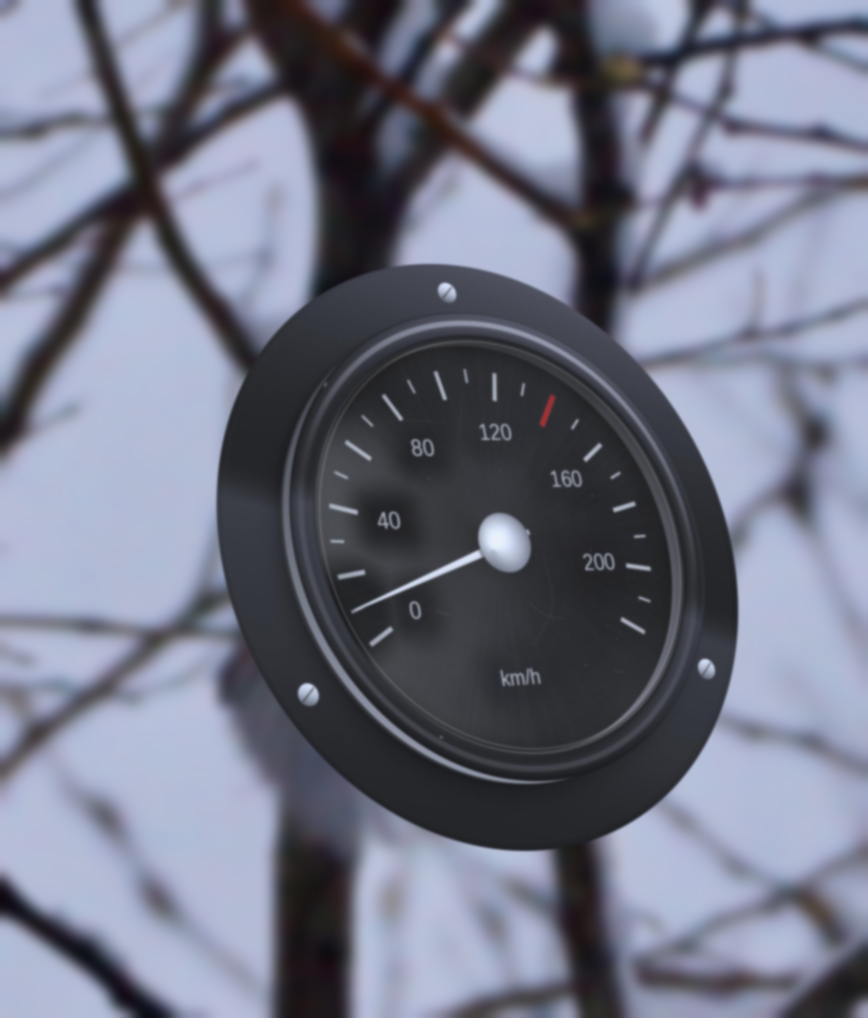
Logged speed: 10 km/h
